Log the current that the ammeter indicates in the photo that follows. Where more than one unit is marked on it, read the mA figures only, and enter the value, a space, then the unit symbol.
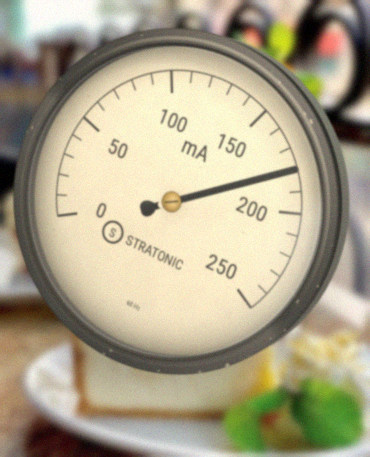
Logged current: 180 mA
